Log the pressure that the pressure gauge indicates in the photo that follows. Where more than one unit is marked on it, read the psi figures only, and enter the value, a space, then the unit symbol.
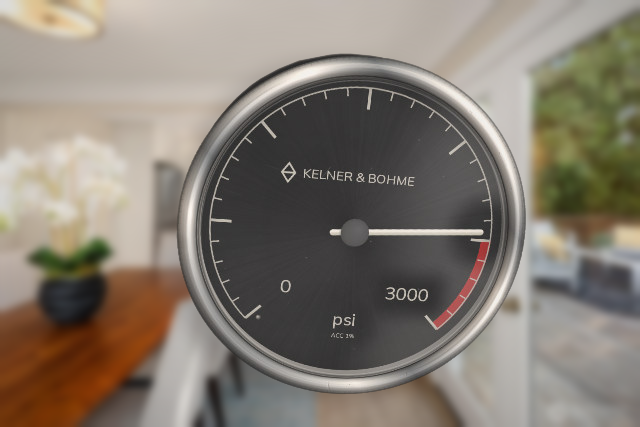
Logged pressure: 2450 psi
